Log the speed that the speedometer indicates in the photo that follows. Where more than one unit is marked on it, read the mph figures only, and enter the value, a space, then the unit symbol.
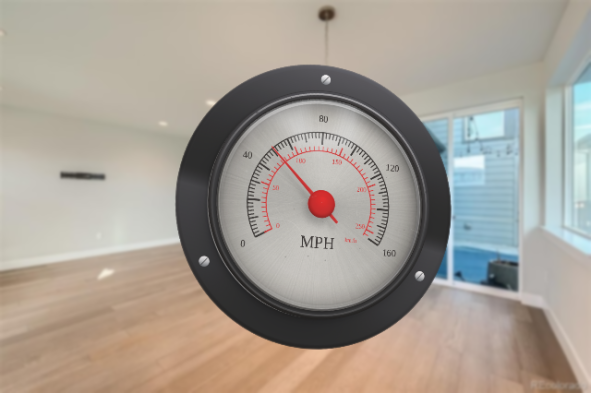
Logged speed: 50 mph
